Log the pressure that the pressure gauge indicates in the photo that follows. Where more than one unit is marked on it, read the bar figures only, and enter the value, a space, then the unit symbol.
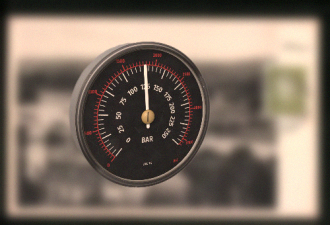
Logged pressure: 125 bar
